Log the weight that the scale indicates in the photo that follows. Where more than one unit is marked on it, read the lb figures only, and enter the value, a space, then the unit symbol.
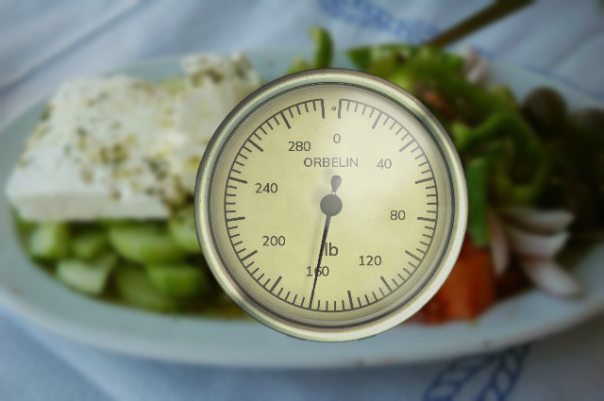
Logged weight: 160 lb
